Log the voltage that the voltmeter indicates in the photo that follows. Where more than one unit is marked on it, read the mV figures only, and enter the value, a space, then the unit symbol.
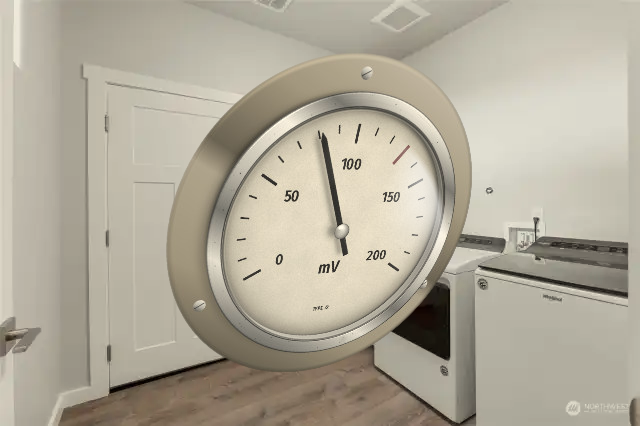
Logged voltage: 80 mV
